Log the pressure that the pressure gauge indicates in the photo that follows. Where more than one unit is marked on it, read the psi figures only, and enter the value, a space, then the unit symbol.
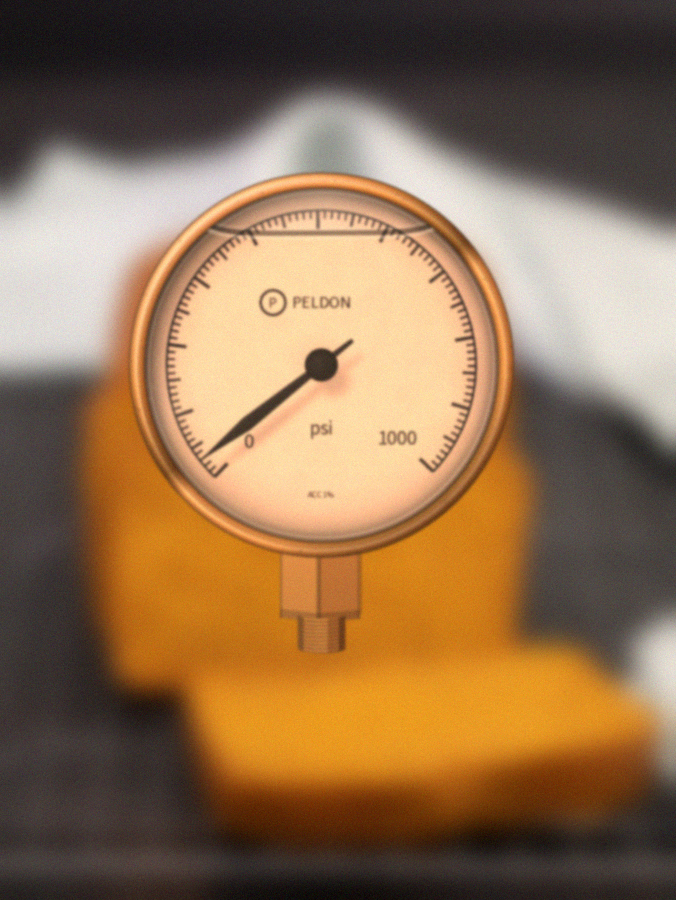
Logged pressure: 30 psi
